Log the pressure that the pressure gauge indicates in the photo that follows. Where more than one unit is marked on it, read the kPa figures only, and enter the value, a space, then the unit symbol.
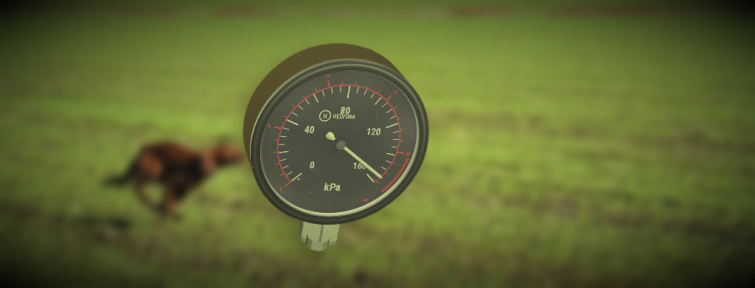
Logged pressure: 155 kPa
